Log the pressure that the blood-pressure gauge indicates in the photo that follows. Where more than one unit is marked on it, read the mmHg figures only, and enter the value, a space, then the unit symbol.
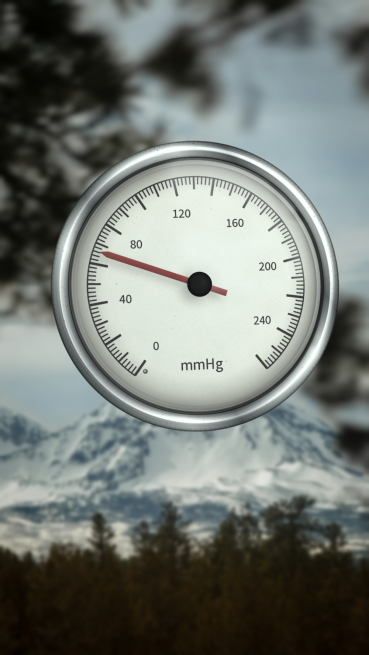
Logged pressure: 66 mmHg
